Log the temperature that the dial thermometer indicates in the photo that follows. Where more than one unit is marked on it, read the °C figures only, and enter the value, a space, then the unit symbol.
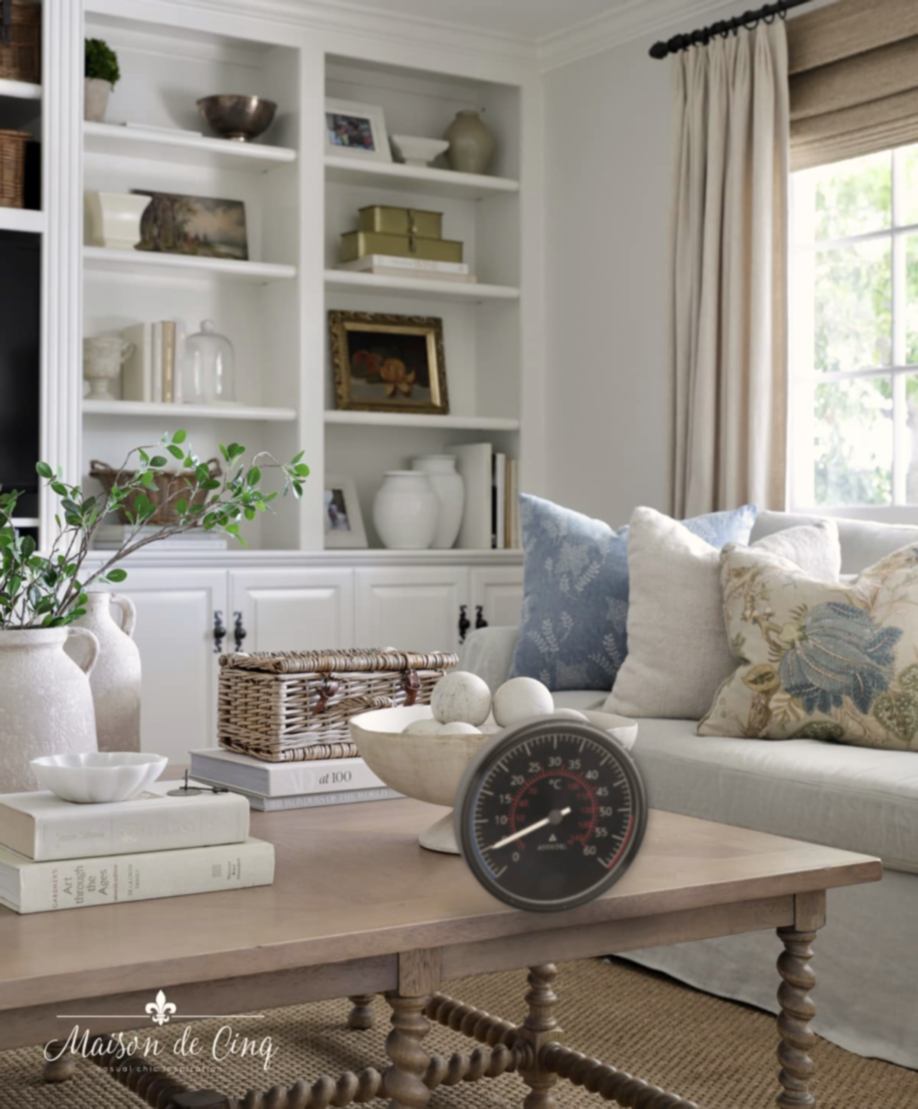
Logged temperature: 5 °C
